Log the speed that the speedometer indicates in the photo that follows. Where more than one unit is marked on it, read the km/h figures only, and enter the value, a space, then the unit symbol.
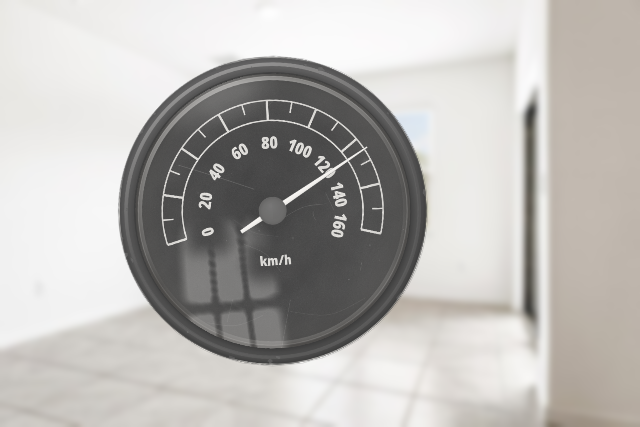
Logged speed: 125 km/h
